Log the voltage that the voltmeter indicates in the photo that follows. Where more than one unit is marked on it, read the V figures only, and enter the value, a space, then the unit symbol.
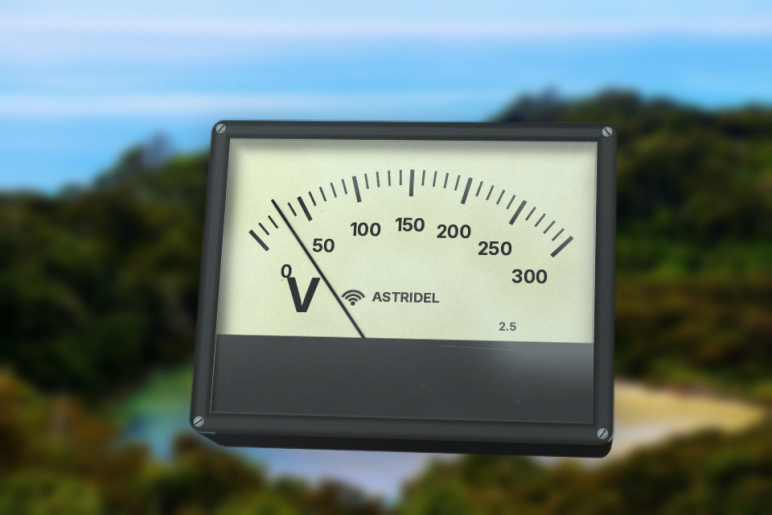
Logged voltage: 30 V
